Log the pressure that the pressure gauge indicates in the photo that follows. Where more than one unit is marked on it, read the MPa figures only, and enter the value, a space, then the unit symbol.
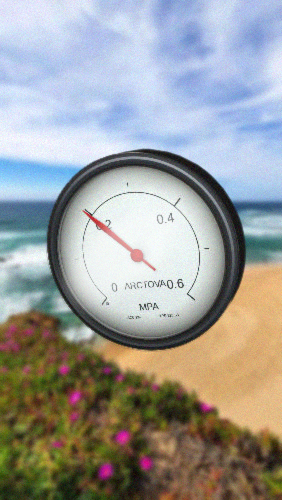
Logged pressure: 0.2 MPa
